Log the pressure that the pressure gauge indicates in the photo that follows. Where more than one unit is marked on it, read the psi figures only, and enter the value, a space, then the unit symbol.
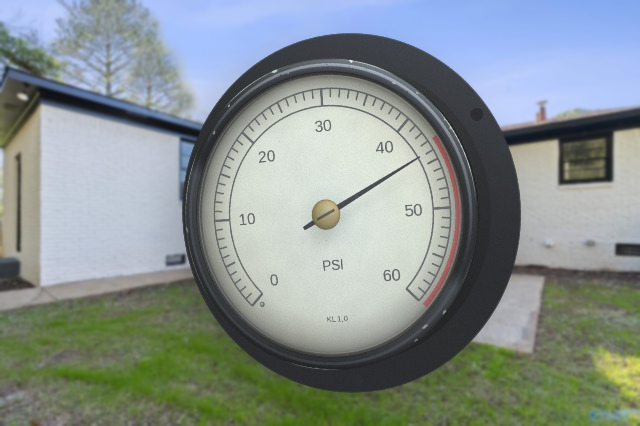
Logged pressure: 44 psi
